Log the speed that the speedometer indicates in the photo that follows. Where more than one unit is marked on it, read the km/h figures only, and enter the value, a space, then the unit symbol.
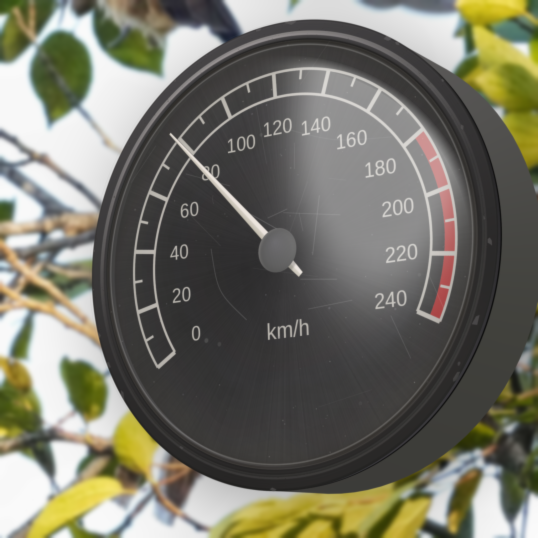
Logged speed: 80 km/h
